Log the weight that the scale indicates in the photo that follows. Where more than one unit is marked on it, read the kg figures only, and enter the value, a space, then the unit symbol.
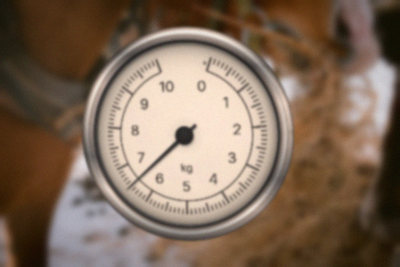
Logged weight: 6.5 kg
